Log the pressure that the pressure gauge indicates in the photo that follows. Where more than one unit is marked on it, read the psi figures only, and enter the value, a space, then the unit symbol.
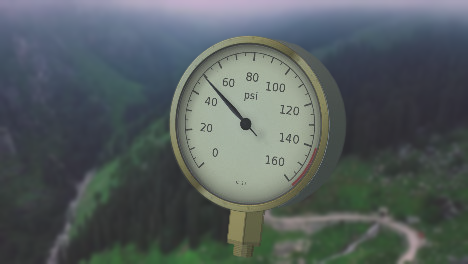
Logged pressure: 50 psi
